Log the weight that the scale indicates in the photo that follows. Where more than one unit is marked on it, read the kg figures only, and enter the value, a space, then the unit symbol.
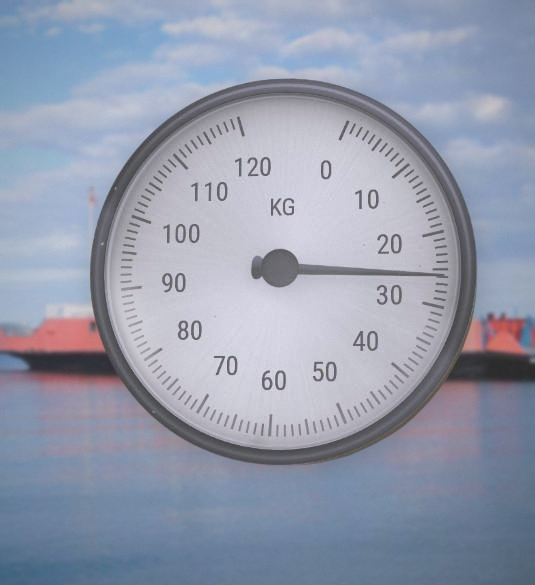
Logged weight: 26 kg
